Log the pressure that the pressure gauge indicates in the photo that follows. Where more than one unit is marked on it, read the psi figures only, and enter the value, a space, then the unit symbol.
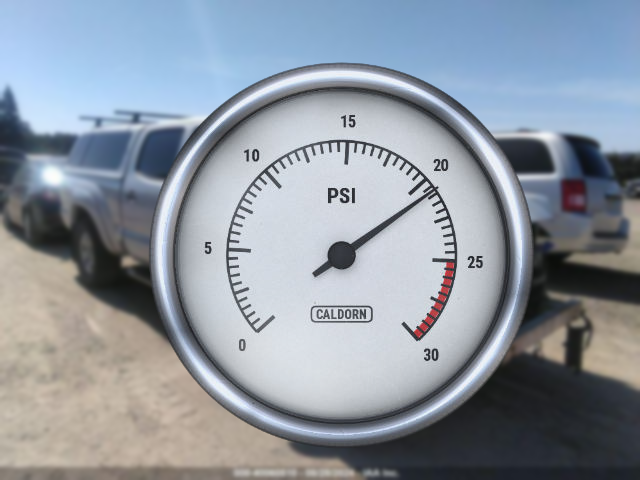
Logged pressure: 20.75 psi
